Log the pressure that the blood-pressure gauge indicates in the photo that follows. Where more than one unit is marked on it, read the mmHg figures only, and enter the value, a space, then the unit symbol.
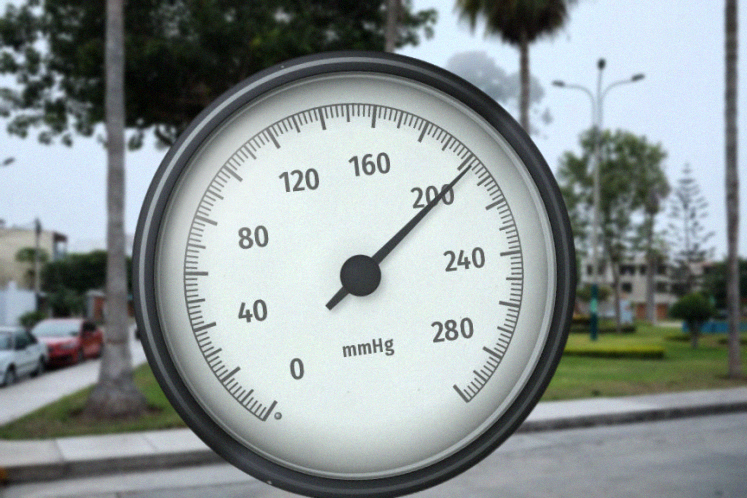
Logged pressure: 202 mmHg
